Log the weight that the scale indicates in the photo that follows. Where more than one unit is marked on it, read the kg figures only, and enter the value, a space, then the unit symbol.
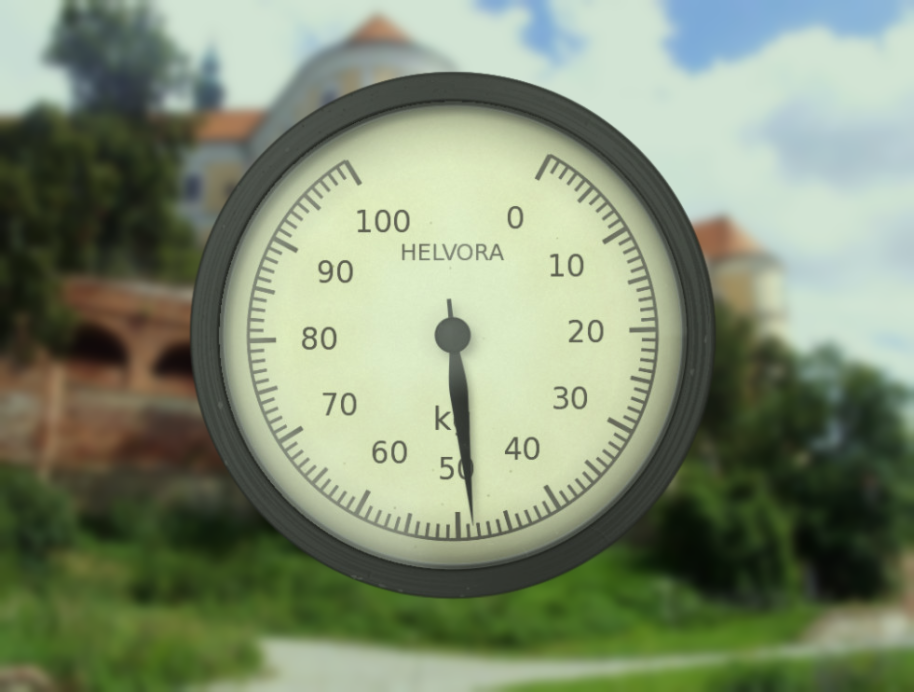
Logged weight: 48.5 kg
